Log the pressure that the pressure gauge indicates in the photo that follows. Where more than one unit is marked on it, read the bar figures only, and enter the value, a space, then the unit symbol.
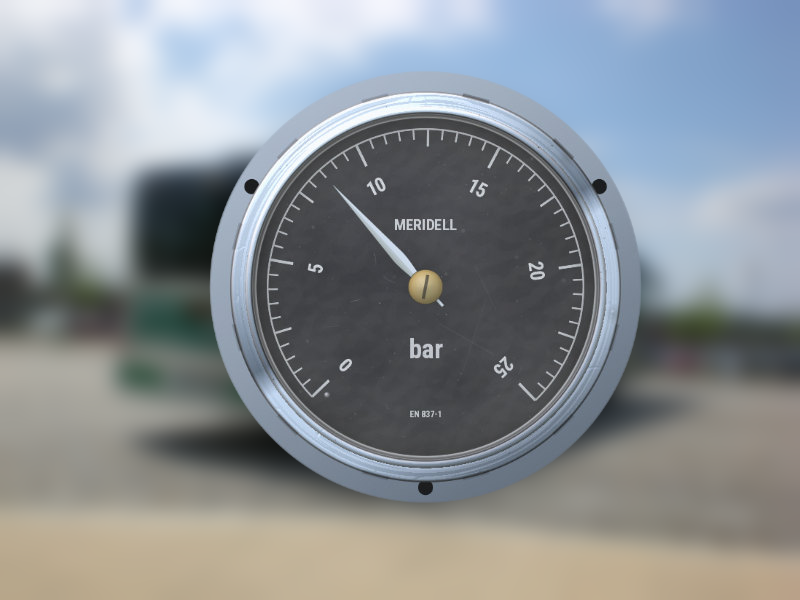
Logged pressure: 8.5 bar
